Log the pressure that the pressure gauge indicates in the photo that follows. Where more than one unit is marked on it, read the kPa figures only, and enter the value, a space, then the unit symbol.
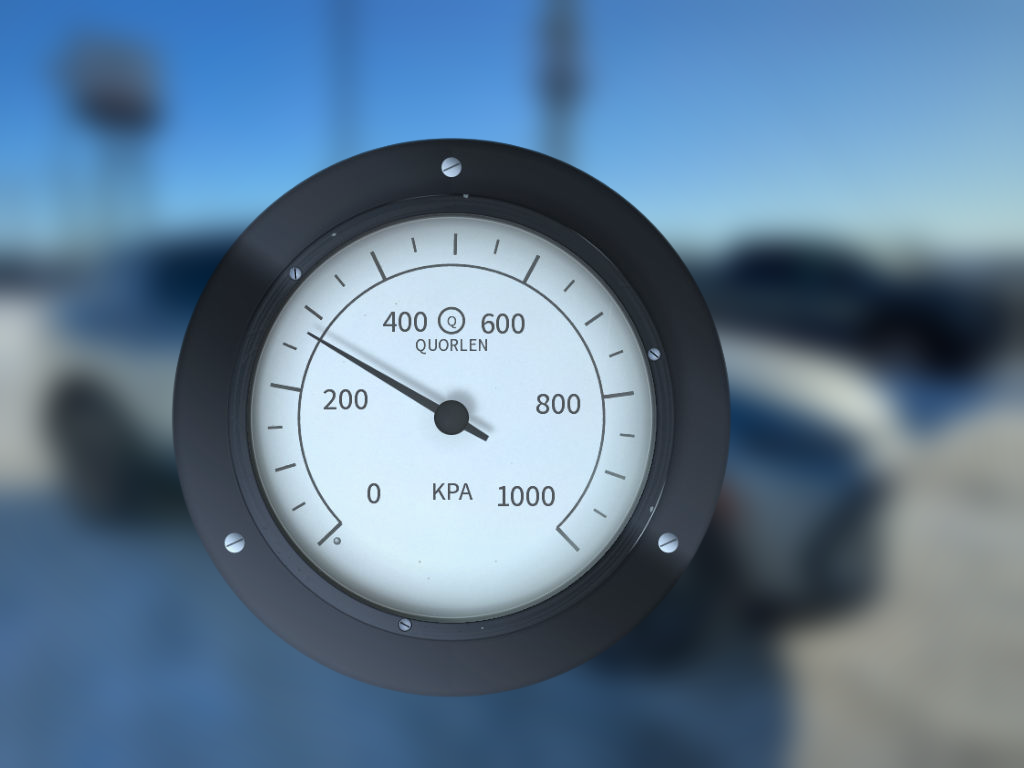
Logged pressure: 275 kPa
